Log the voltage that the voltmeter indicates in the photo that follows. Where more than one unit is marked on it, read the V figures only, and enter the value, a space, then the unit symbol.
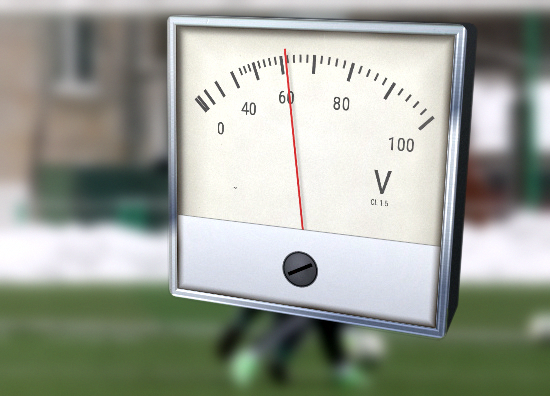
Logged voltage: 62 V
